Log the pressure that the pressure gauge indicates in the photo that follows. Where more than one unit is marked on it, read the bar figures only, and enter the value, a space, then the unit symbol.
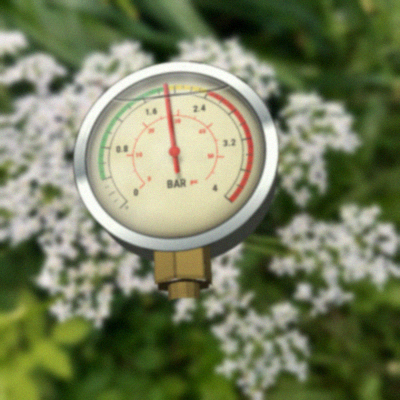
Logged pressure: 1.9 bar
